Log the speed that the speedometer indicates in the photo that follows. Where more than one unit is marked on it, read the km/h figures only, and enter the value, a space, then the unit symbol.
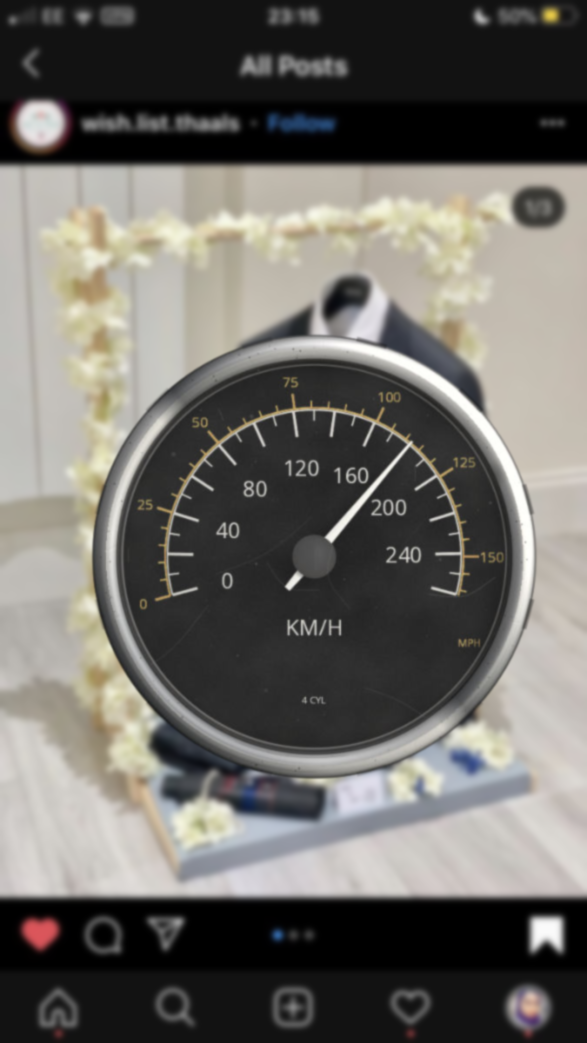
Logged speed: 180 km/h
